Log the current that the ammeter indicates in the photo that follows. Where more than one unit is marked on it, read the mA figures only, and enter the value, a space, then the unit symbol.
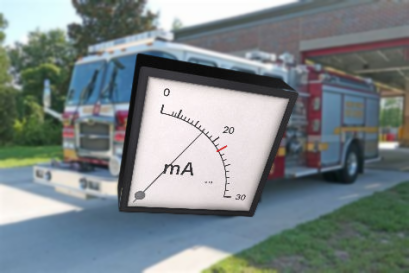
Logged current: 17 mA
